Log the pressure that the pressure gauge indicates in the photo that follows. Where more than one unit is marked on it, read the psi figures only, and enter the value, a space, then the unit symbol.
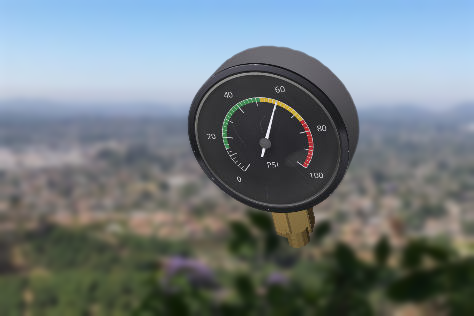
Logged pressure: 60 psi
